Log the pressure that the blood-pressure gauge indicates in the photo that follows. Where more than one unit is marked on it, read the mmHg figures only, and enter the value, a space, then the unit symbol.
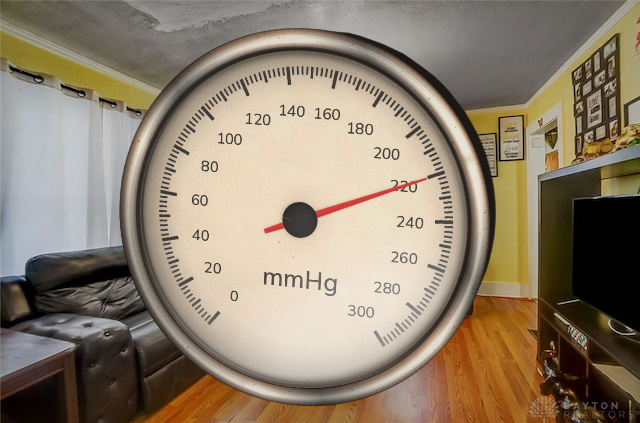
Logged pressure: 220 mmHg
